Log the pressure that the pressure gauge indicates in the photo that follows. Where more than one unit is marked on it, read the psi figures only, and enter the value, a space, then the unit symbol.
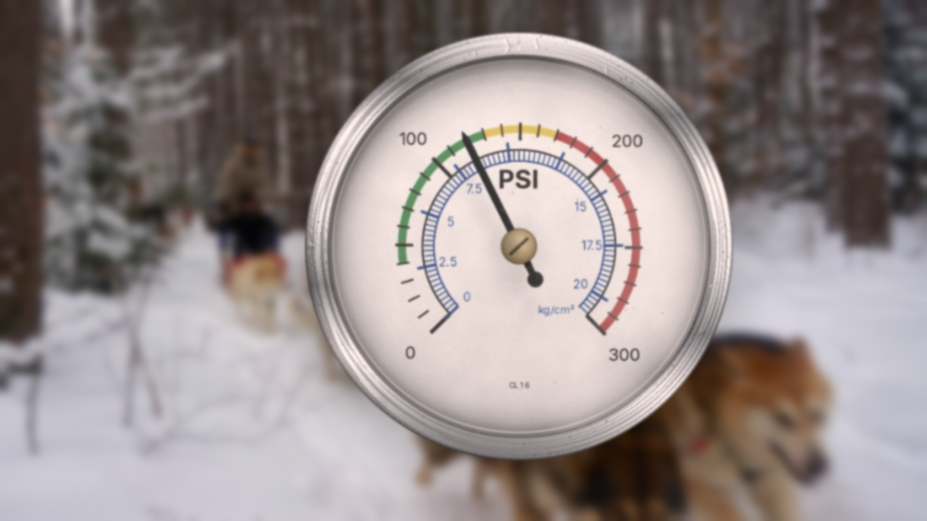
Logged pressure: 120 psi
